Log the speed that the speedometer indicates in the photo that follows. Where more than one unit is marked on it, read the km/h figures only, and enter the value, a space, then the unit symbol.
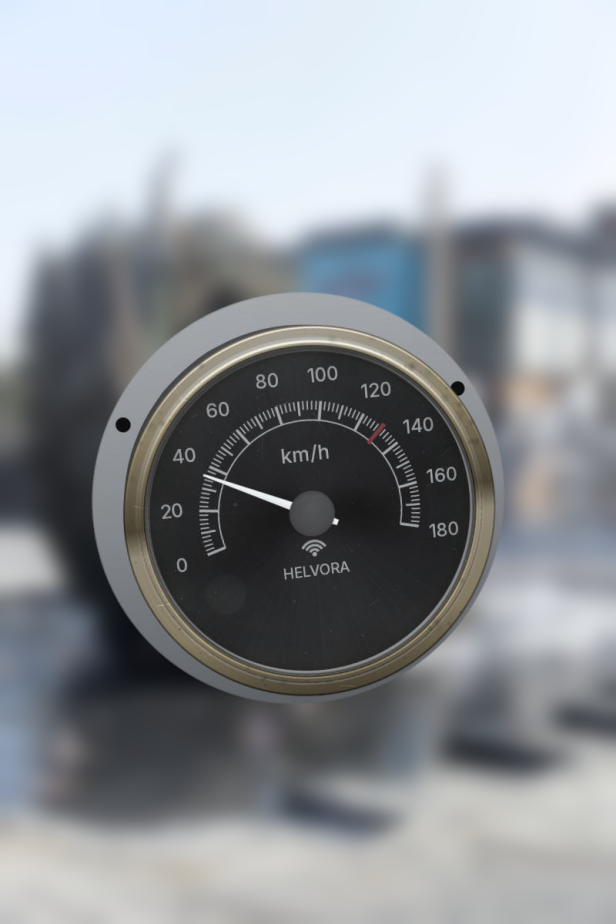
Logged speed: 36 km/h
